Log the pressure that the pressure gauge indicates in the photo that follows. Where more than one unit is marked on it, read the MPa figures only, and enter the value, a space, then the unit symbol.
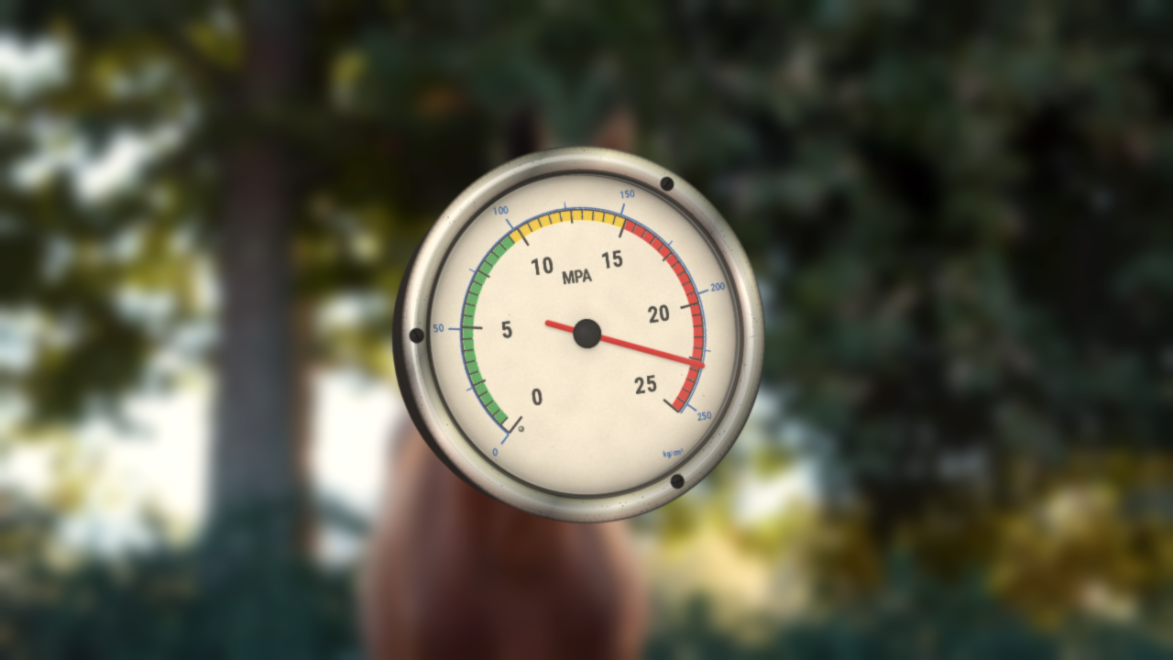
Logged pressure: 22.75 MPa
